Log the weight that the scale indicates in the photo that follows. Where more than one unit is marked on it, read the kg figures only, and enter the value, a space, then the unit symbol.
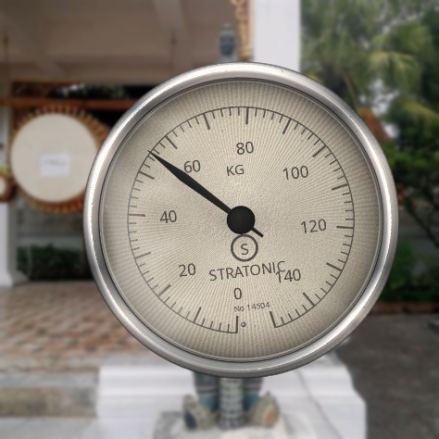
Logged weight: 55 kg
